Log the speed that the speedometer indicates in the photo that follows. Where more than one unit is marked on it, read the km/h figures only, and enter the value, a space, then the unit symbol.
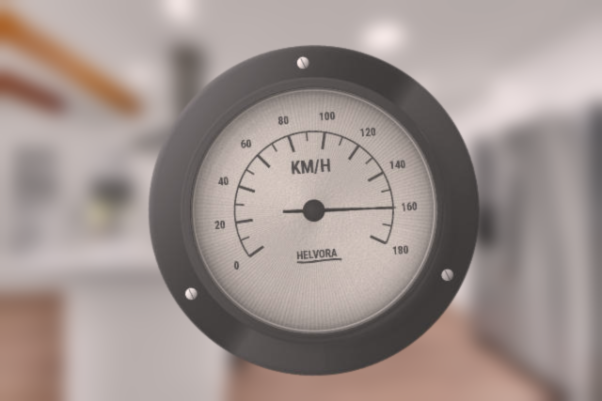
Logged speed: 160 km/h
